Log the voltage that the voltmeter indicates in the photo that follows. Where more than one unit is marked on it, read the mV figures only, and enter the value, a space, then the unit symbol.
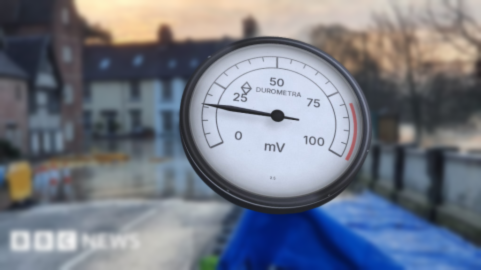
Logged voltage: 15 mV
